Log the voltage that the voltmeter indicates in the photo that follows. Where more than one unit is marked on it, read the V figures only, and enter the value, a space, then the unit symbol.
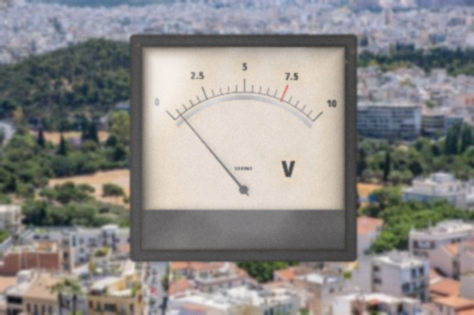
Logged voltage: 0.5 V
